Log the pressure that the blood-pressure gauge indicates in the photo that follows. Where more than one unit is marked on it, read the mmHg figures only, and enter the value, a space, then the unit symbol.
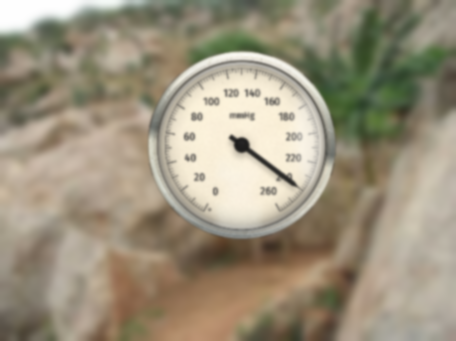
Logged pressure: 240 mmHg
